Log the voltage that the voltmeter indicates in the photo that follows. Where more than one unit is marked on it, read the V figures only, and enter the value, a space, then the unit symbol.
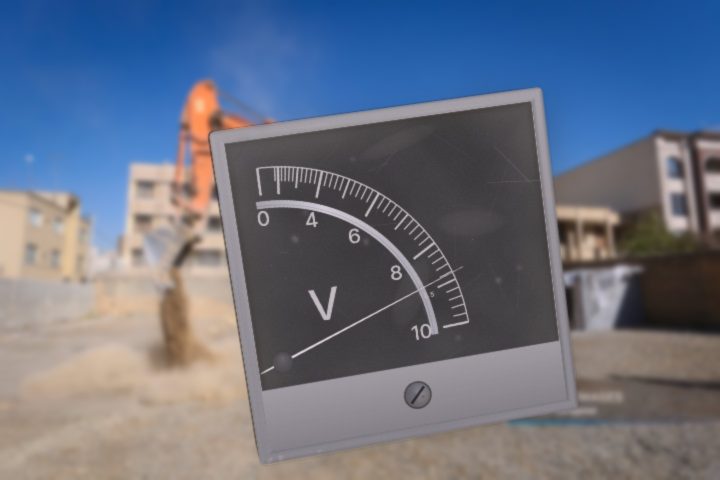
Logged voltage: 8.8 V
